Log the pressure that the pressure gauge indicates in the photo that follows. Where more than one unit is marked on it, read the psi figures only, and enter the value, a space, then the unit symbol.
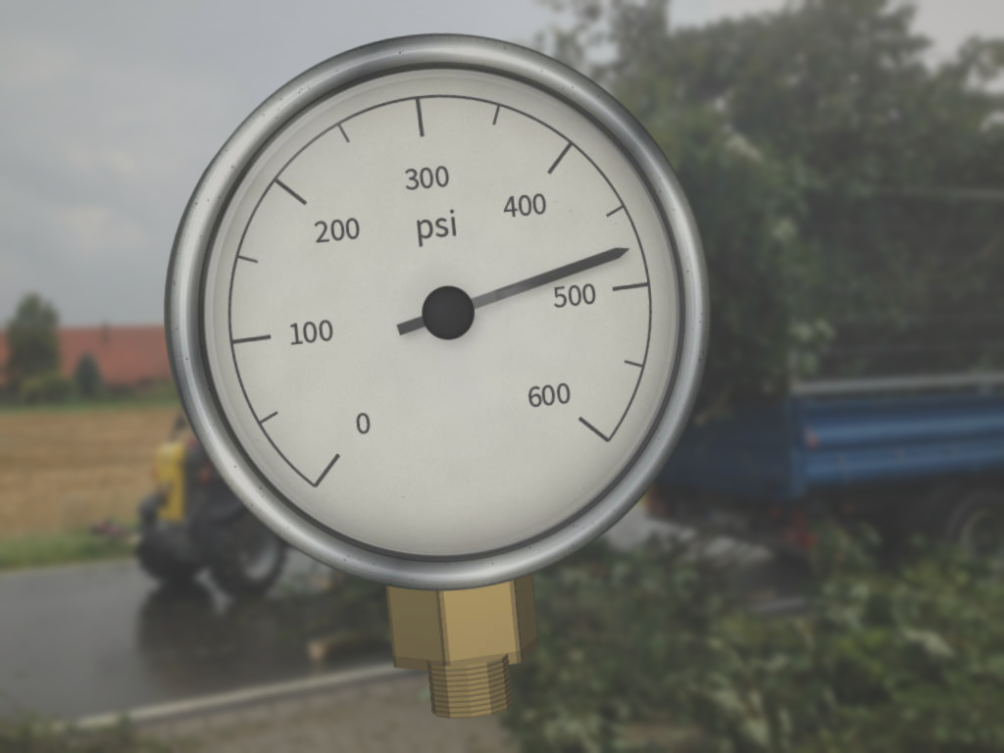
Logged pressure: 475 psi
